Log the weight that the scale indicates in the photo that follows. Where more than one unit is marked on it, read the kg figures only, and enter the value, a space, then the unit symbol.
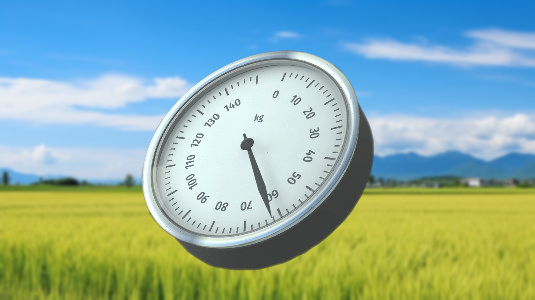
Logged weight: 62 kg
